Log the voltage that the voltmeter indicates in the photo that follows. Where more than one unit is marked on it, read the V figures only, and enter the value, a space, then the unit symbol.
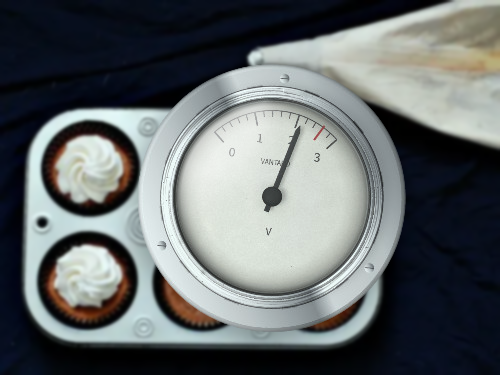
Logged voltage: 2.1 V
